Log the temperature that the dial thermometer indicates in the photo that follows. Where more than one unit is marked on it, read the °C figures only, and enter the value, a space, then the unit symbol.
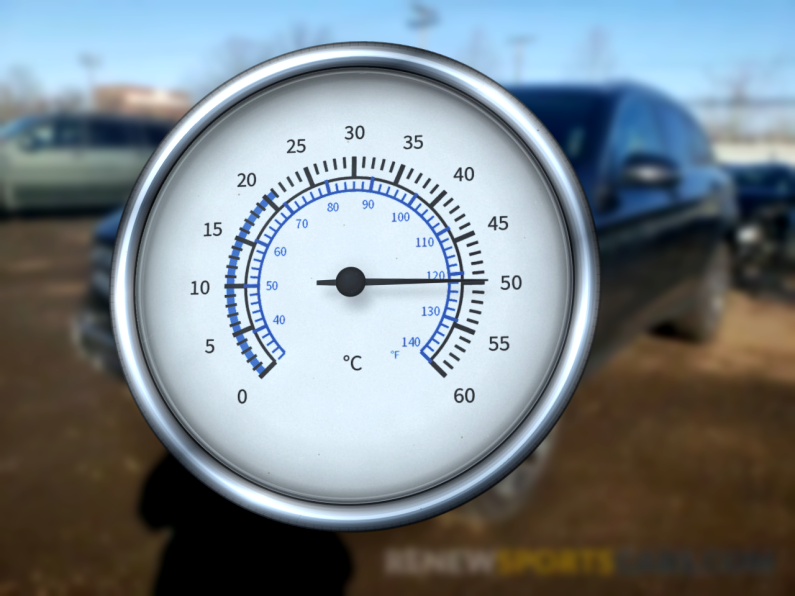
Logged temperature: 50 °C
